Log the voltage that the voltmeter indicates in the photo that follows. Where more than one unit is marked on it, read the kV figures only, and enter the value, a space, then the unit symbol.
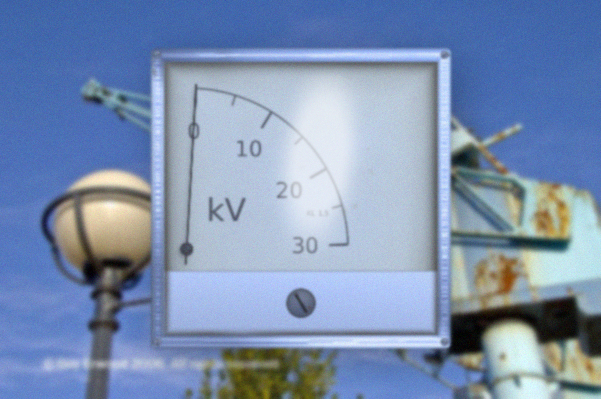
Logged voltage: 0 kV
